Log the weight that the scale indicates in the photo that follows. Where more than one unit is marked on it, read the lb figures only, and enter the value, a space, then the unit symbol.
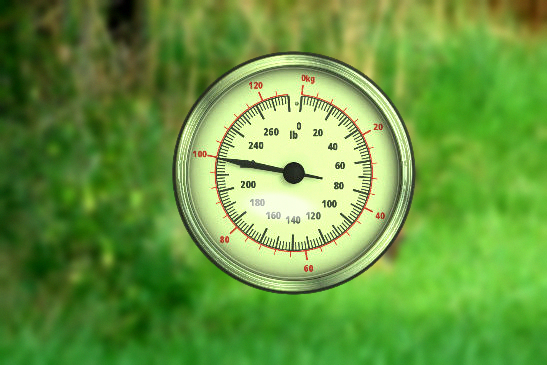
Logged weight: 220 lb
